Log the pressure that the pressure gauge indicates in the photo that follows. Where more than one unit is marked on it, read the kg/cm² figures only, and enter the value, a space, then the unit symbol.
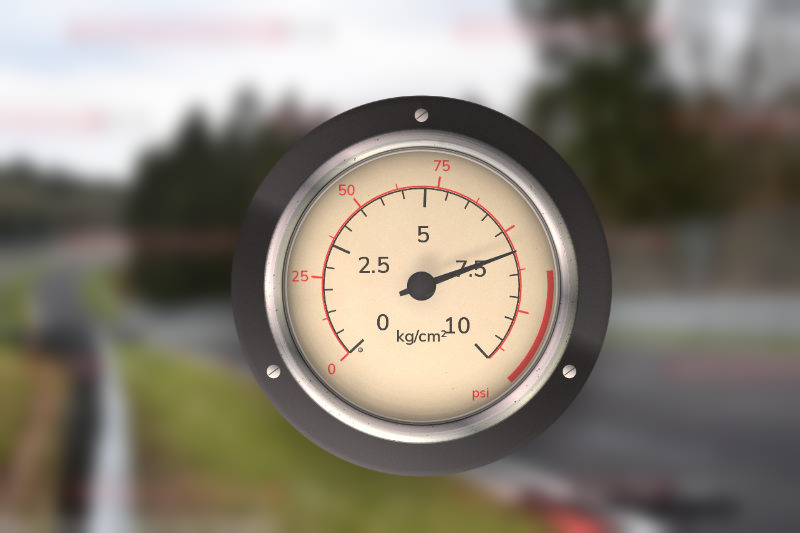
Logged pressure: 7.5 kg/cm²
